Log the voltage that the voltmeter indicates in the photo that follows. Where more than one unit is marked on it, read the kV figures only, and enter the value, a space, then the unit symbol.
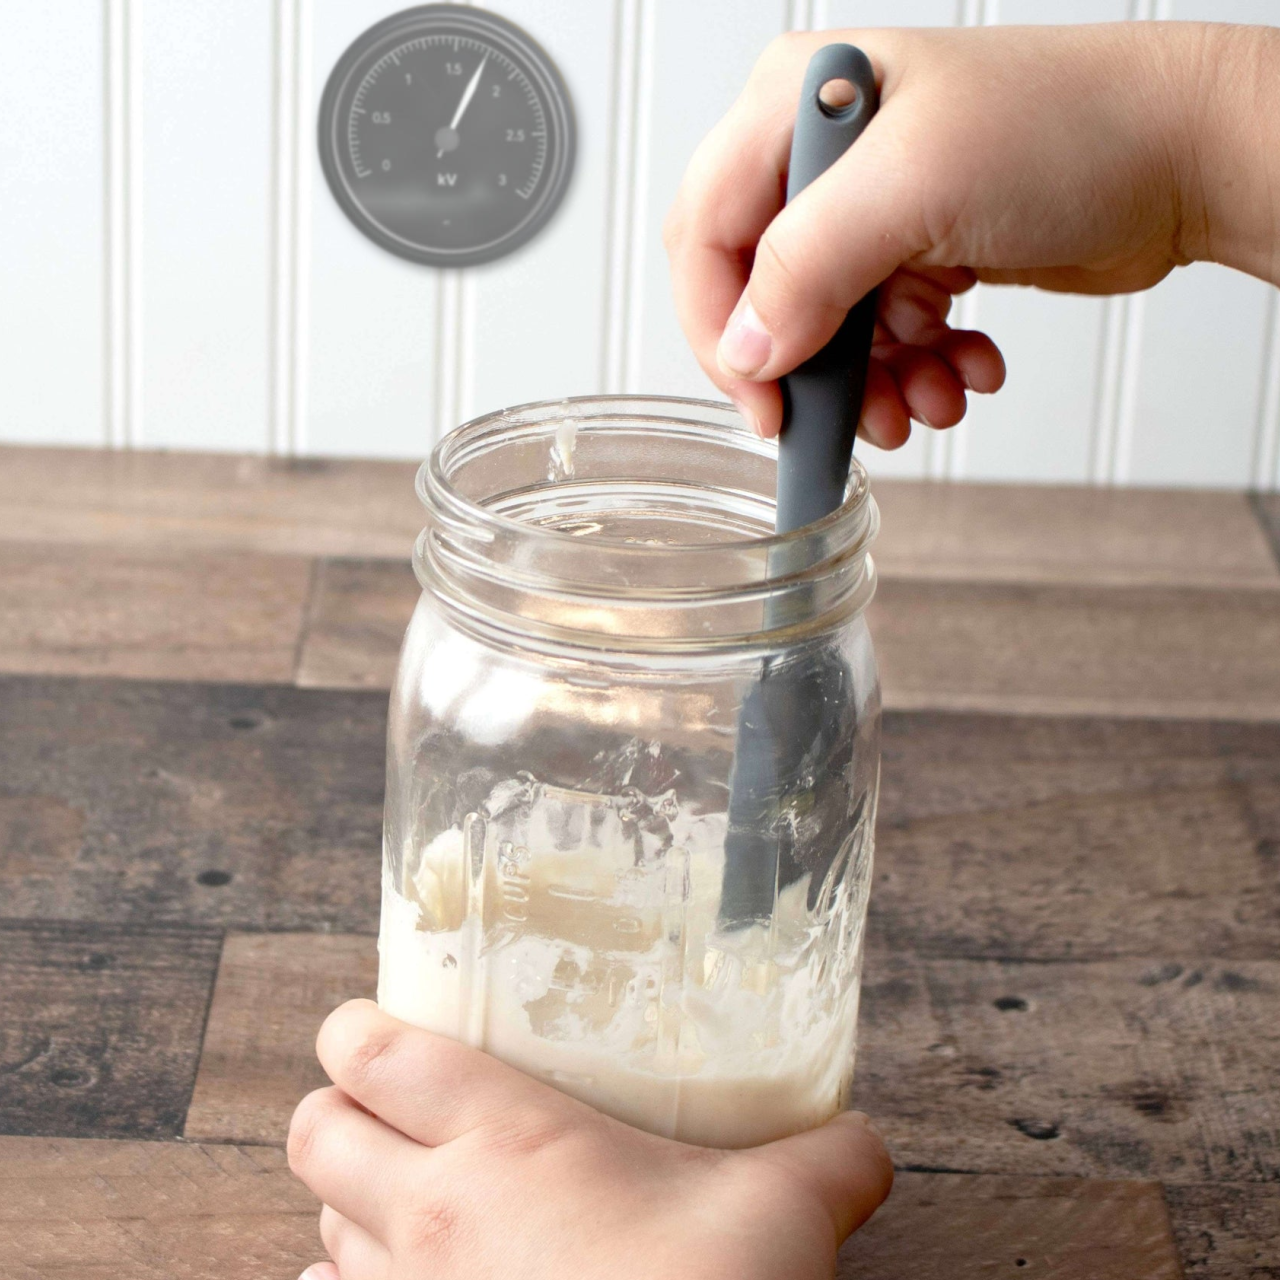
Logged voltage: 1.75 kV
